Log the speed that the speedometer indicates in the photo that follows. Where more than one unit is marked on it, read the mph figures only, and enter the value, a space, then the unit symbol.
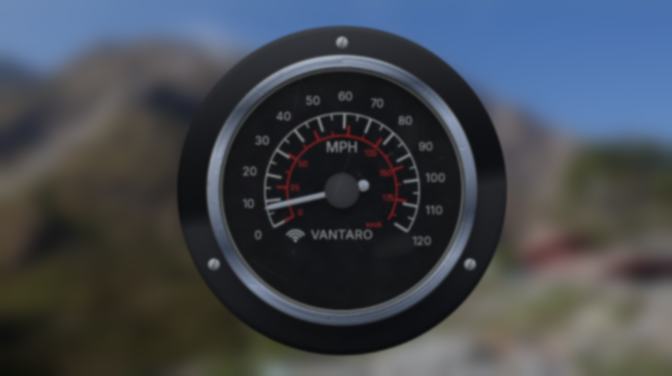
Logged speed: 7.5 mph
